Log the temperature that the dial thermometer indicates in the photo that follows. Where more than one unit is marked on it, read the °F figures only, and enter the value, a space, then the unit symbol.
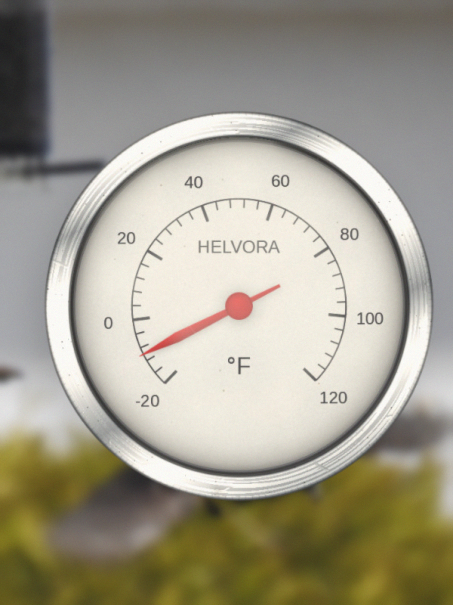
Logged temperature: -10 °F
